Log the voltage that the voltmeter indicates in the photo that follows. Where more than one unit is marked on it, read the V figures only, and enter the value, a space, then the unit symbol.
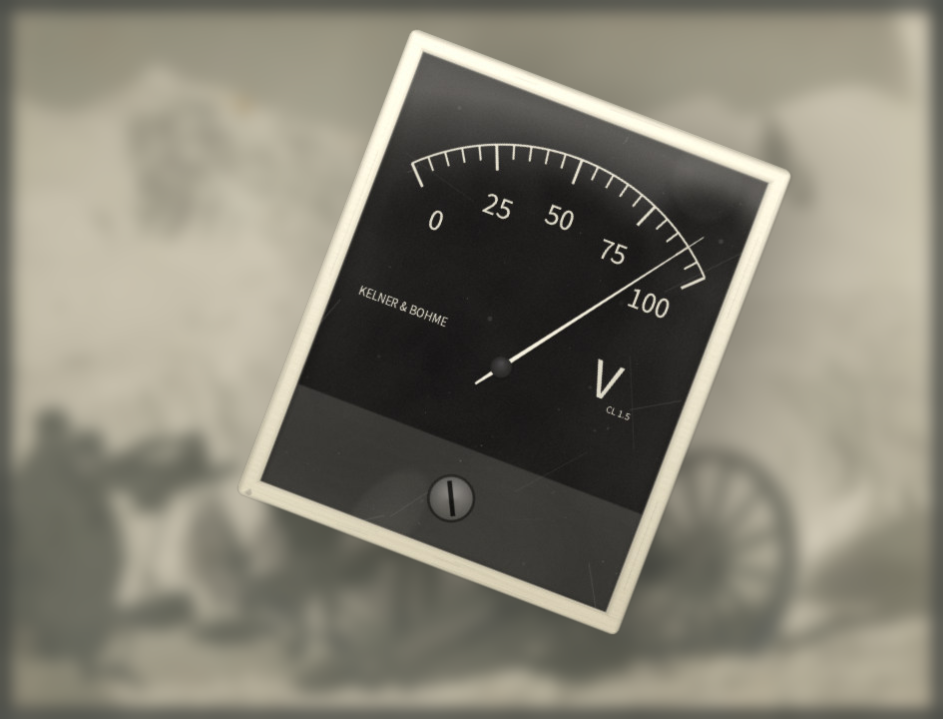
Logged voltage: 90 V
